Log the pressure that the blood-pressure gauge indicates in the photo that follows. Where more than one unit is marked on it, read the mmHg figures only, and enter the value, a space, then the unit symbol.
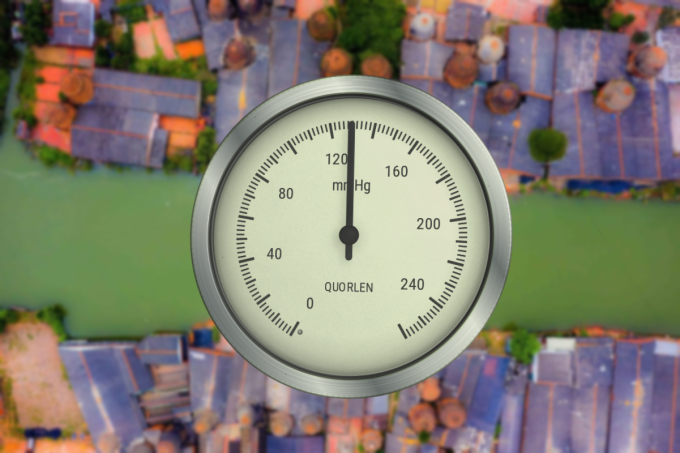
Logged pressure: 130 mmHg
